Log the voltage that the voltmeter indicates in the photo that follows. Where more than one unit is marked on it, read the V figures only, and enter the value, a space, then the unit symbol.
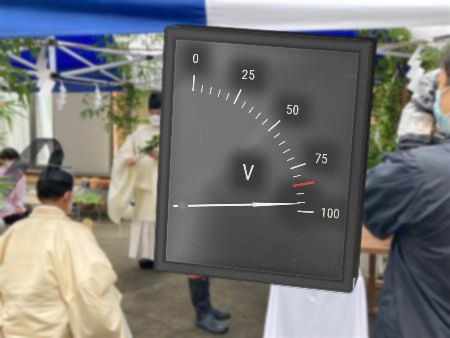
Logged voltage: 95 V
